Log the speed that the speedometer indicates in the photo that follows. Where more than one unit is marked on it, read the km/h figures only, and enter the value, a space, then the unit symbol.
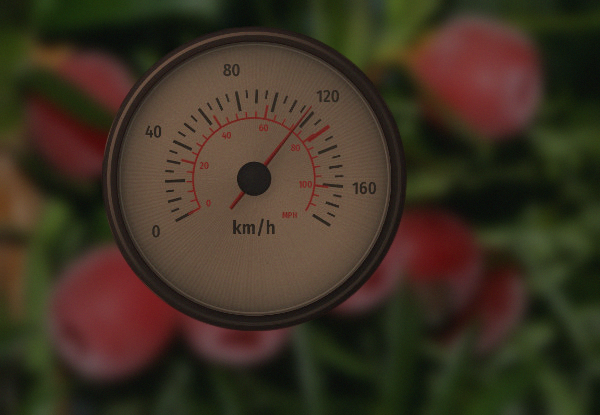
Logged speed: 117.5 km/h
